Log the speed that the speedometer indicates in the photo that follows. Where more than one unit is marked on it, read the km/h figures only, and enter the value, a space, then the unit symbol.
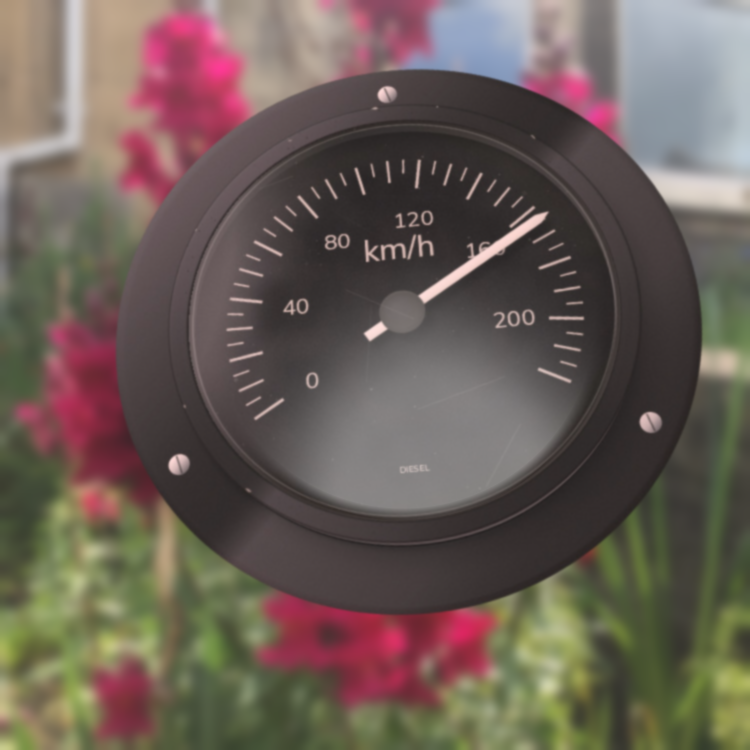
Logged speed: 165 km/h
